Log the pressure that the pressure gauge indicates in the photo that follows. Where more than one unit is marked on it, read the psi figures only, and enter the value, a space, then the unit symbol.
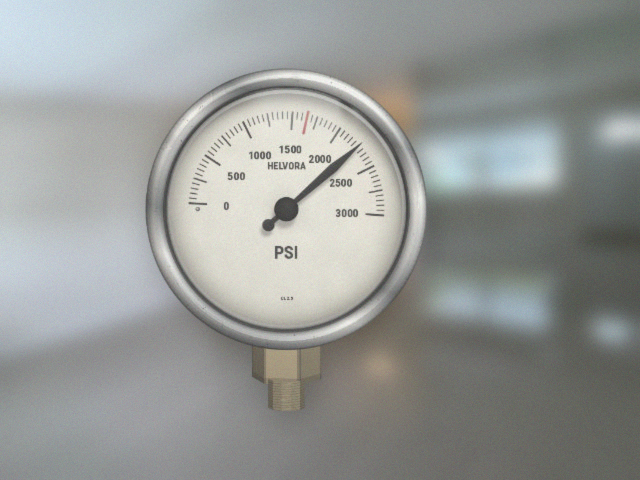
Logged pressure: 2250 psi
